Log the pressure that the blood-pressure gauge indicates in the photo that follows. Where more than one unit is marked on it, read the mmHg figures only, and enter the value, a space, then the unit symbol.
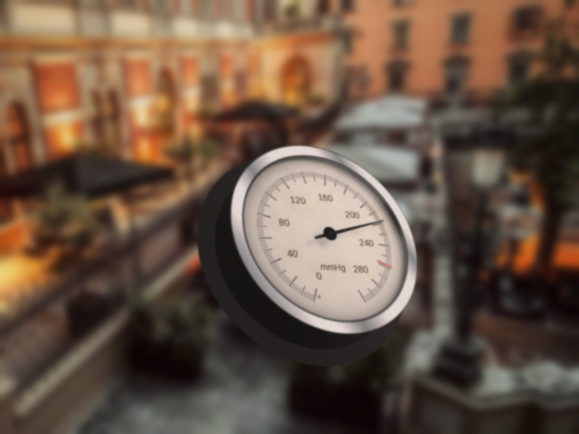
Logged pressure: 220 mmHg
